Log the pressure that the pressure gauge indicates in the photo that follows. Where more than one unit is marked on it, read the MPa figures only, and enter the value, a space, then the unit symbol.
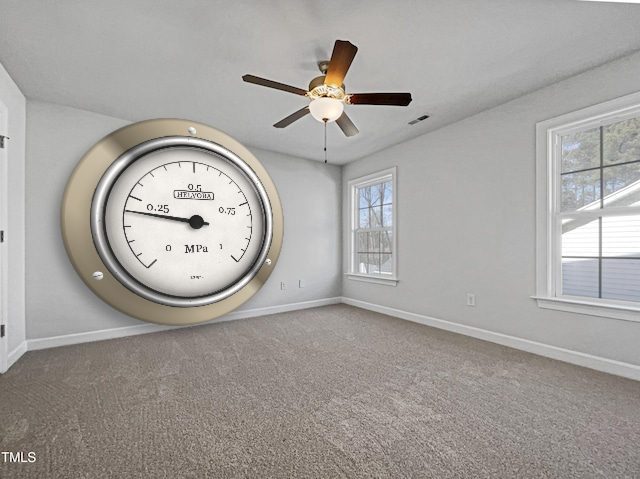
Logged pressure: 0.2 MPa
